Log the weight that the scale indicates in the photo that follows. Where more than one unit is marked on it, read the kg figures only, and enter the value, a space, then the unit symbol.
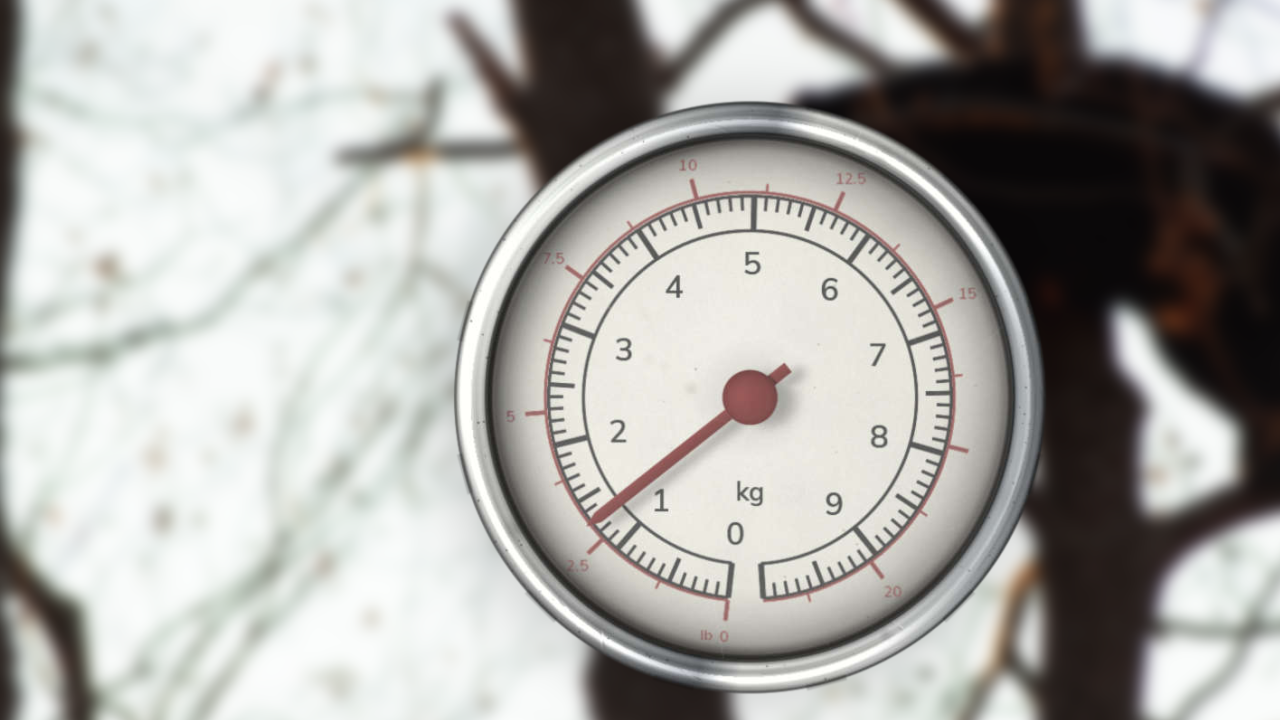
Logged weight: 1.3 kg
